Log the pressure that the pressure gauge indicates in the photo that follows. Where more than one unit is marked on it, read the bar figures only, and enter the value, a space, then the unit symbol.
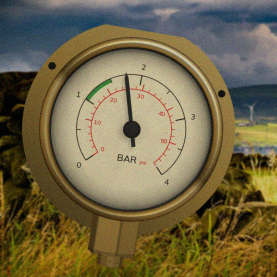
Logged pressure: 1.75 bar
